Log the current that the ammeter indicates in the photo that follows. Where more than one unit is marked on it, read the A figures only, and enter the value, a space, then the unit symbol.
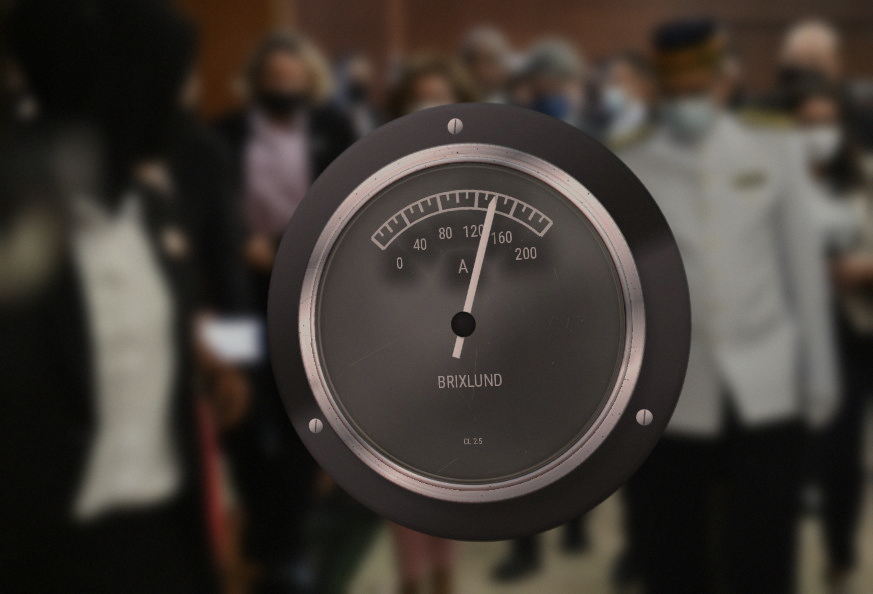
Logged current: 140 A
